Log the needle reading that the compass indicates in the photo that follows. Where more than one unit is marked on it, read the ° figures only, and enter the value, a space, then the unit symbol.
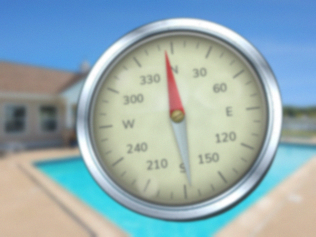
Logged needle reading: 355 °
